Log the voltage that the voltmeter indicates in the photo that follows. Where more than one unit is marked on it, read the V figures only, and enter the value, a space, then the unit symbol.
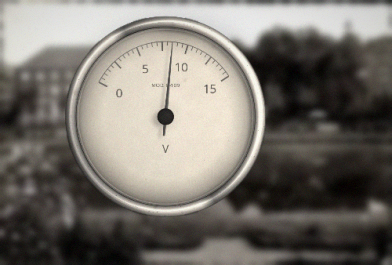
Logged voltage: 8.5 V
